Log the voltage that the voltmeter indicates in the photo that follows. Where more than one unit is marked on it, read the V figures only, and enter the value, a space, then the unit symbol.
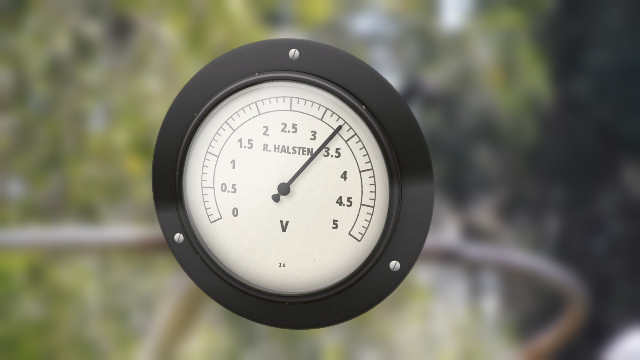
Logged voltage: 3.3 V
